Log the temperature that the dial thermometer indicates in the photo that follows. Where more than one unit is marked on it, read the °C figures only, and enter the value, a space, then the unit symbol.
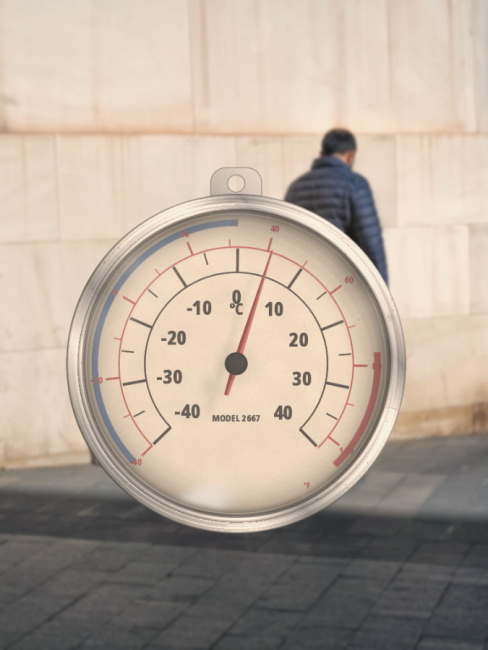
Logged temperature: 5 °C
